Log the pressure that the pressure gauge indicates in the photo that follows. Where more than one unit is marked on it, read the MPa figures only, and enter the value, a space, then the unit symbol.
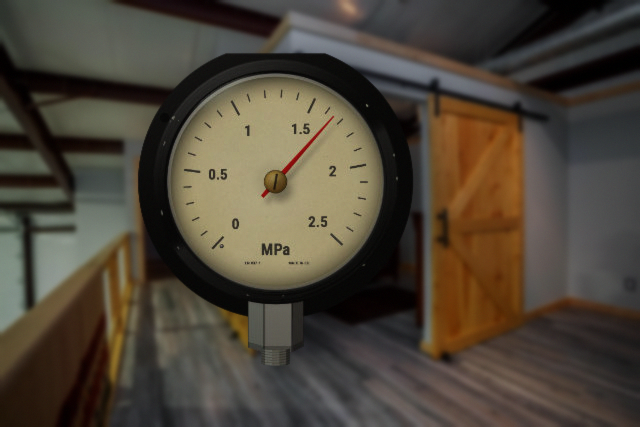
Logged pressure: 1.65 MPa
